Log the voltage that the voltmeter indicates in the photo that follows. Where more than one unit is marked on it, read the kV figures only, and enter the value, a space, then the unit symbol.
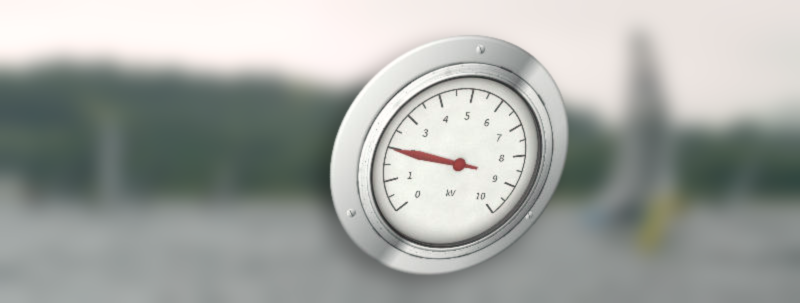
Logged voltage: 2 kV
